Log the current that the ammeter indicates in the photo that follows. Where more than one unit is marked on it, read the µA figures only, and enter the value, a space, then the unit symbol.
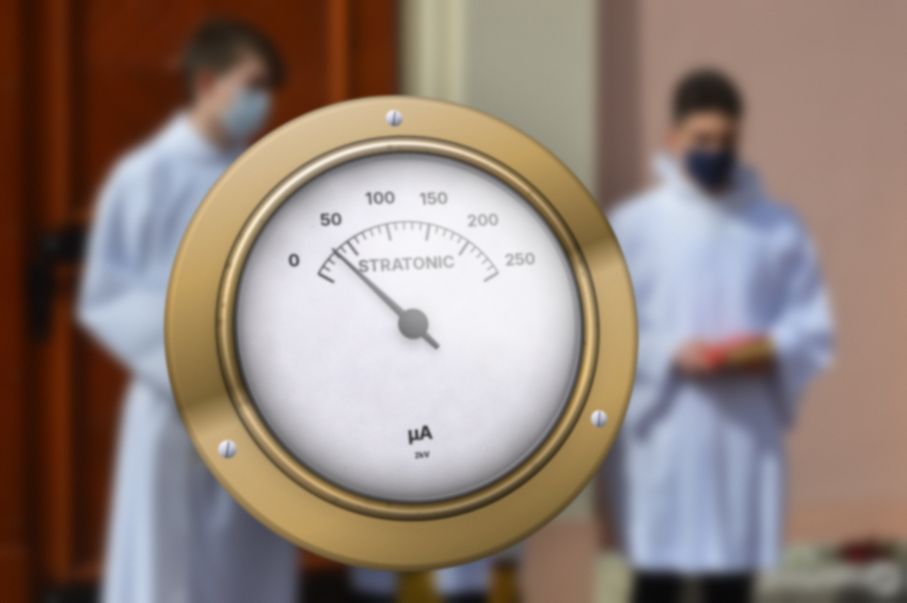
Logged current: 30 µA
